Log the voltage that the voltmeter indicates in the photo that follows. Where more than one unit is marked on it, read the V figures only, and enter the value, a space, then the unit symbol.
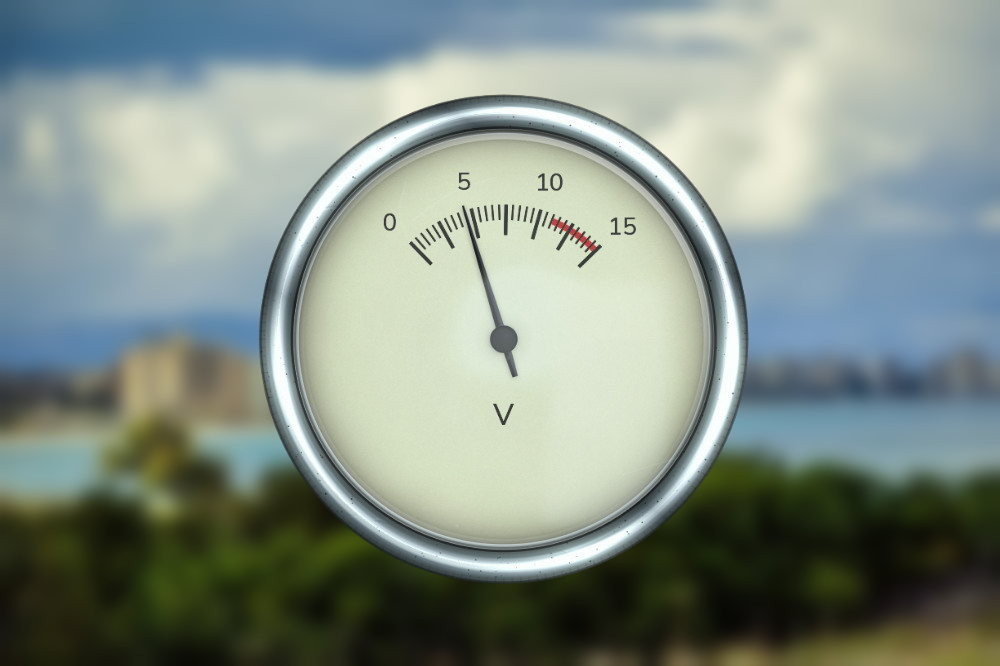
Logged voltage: 4.5 V
